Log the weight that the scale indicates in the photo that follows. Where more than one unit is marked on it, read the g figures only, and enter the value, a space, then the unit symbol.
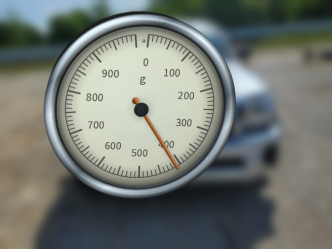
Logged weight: 410 g
